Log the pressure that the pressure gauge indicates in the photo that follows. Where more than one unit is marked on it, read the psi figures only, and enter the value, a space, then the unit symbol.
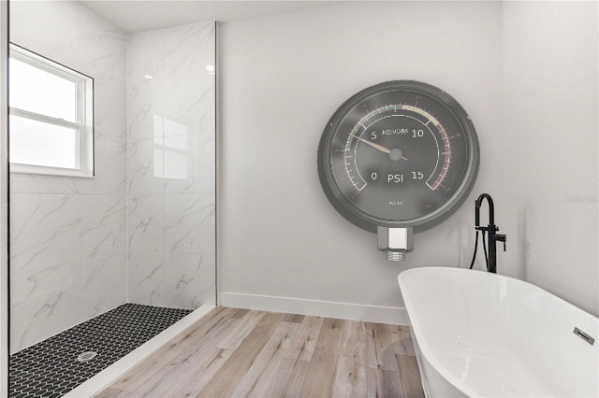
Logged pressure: 4 psi
